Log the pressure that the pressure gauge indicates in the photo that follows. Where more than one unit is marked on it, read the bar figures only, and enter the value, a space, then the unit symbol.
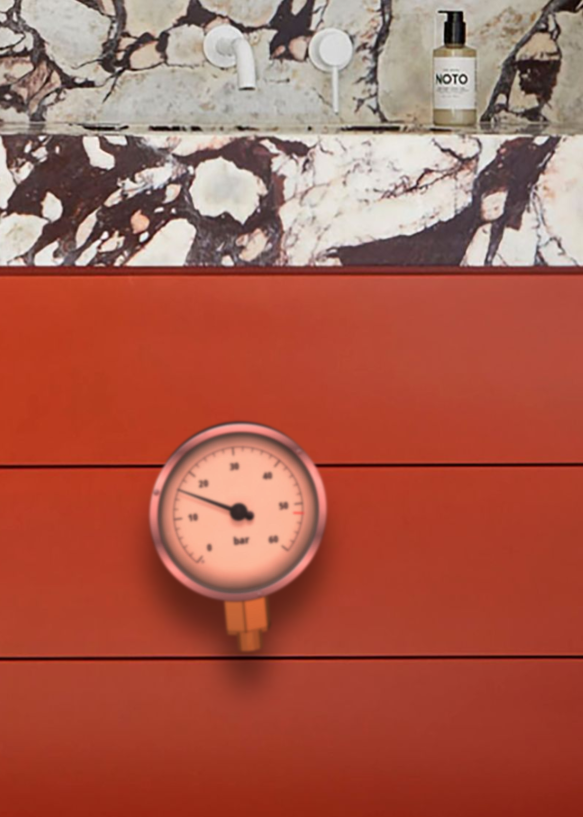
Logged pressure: 16 bar
